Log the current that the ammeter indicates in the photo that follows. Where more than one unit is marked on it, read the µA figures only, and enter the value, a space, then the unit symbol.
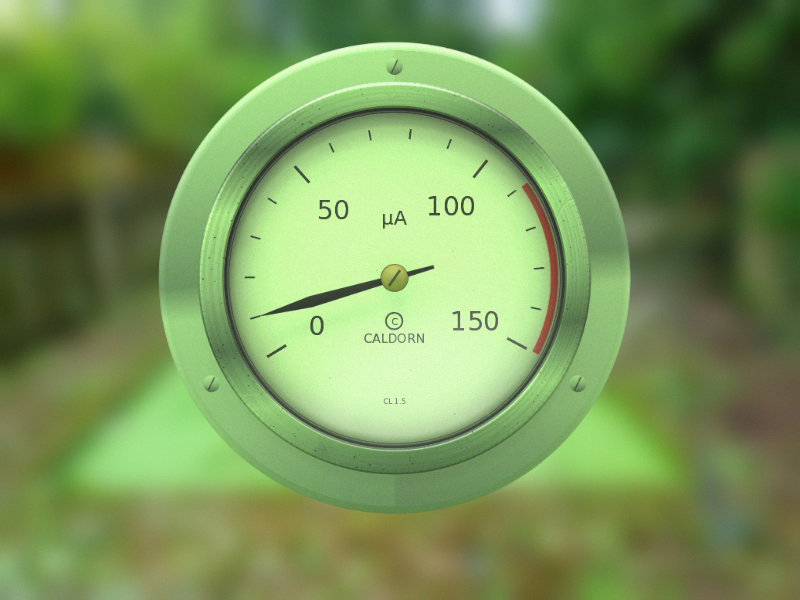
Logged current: 10 µA
